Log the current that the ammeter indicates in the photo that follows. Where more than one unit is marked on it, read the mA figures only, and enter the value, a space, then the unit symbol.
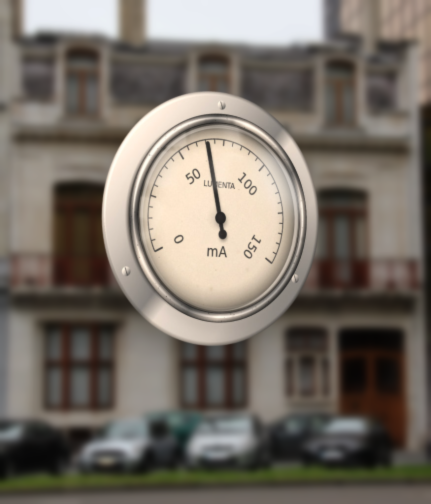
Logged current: 65 mA
